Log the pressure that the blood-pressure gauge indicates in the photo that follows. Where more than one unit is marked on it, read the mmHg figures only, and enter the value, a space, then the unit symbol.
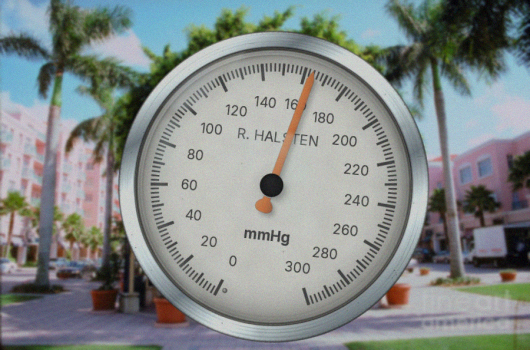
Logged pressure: 164 mmHg
